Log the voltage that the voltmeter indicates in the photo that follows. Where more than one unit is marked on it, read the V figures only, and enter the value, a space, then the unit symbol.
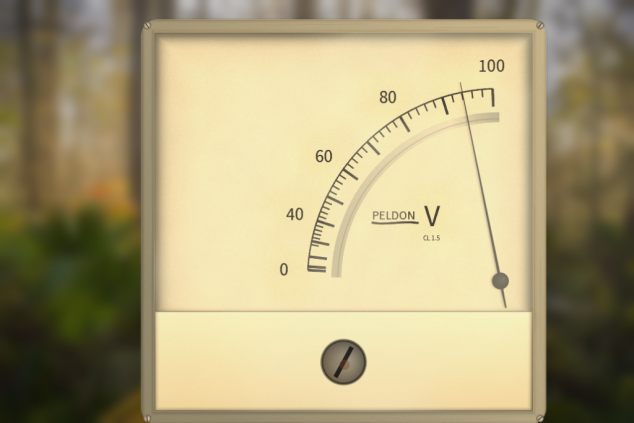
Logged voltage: 94 V
